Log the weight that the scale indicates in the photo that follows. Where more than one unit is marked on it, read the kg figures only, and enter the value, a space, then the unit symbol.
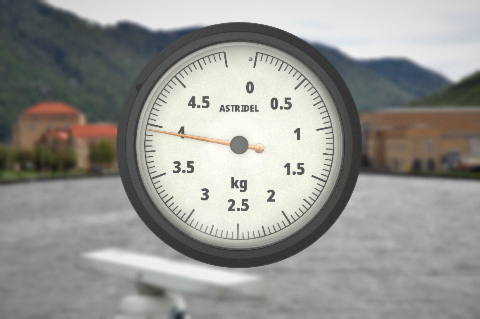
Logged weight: 3.95 kg
